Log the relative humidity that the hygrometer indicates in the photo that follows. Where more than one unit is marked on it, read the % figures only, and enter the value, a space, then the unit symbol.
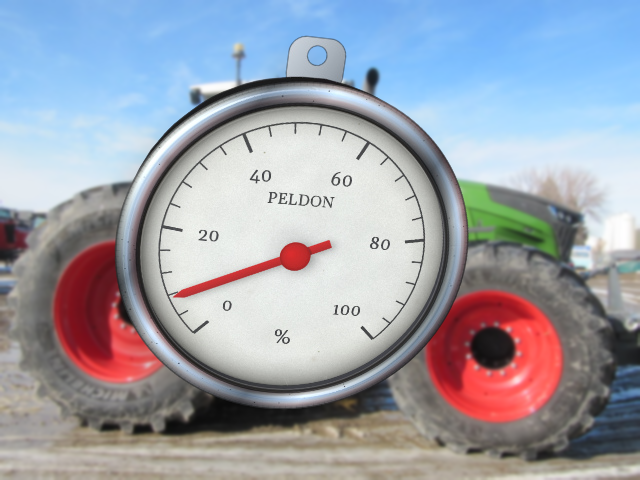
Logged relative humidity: 8 %
